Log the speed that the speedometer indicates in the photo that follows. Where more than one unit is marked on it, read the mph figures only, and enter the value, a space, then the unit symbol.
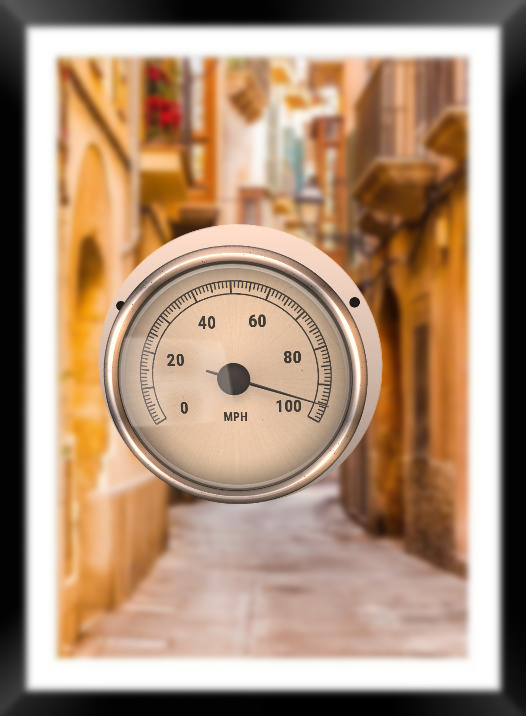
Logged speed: 95 mph
